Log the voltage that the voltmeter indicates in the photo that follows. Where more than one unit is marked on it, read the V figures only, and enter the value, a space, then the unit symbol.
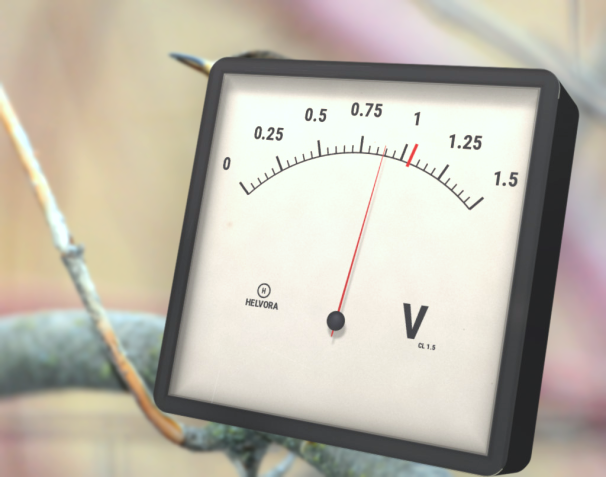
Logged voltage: 0.9 V
